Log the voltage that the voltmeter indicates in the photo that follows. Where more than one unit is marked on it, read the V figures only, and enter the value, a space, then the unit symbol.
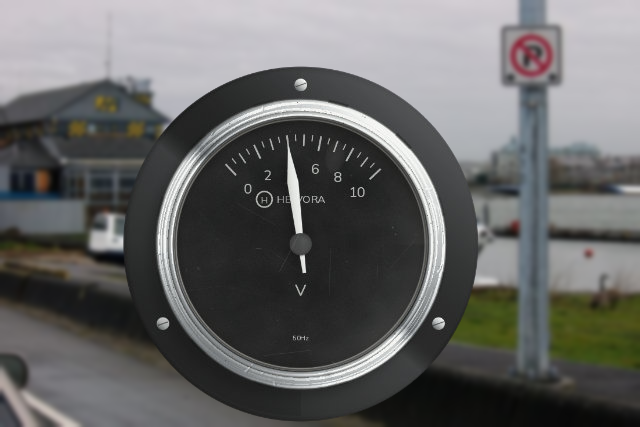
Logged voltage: 4 V
